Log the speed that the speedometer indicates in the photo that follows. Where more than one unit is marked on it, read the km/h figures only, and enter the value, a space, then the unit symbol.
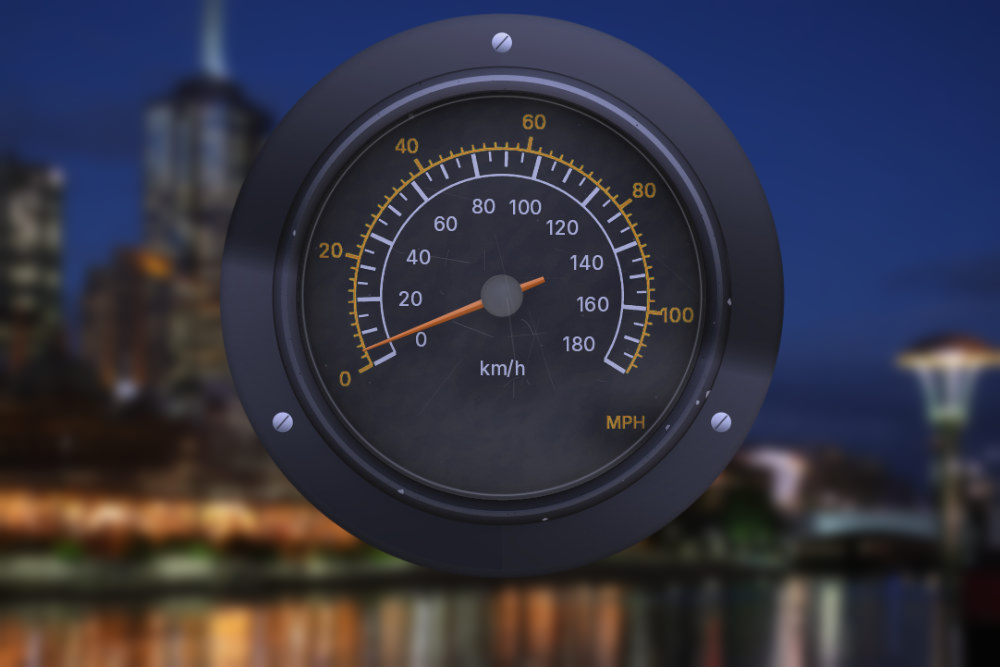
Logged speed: 5 km/h
